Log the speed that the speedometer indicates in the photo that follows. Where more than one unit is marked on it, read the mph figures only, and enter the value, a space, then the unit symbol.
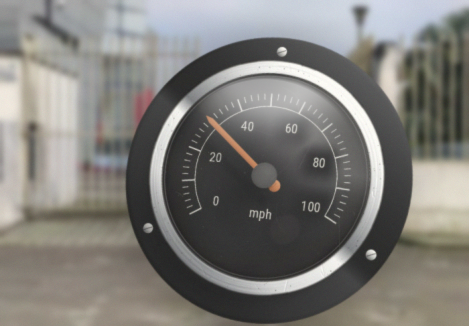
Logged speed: 30 mph
